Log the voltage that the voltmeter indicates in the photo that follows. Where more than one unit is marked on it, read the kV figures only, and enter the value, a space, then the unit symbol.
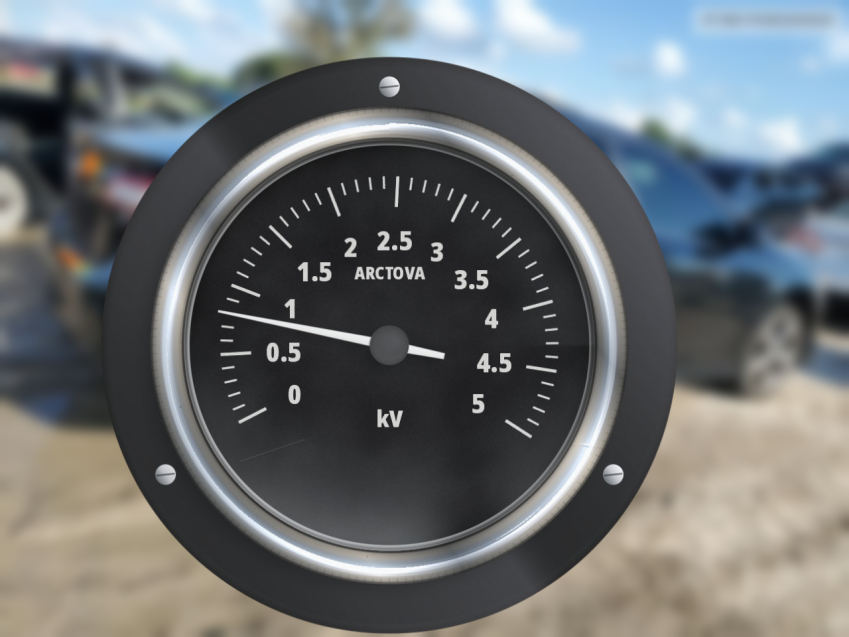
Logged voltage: 0.8 kV
